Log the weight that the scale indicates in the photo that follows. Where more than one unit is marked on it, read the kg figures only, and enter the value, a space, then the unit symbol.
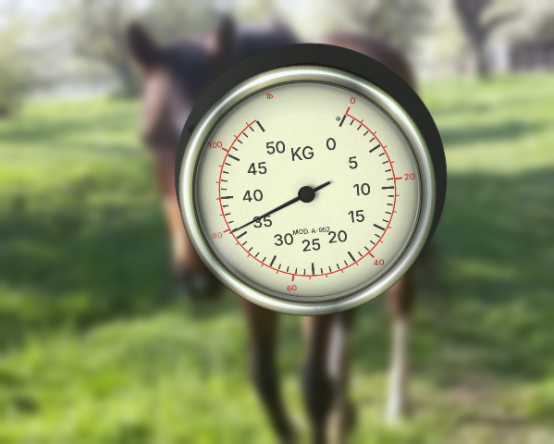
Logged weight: 36 kg
